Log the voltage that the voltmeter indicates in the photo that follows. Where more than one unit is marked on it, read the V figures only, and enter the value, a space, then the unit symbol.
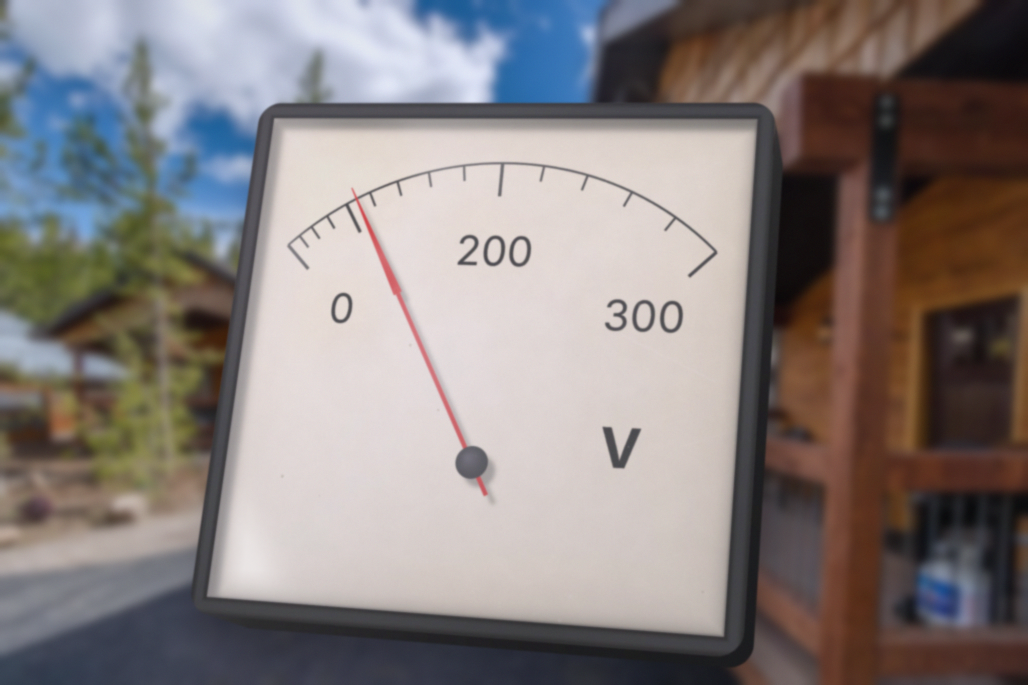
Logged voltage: 110 V
